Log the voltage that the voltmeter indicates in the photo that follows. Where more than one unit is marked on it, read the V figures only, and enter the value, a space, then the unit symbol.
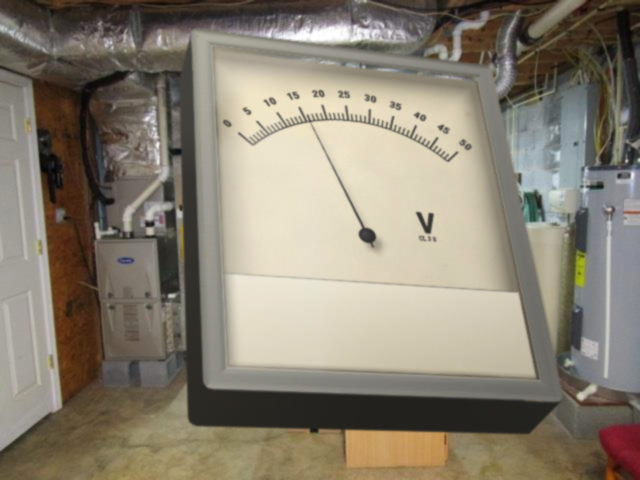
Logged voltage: 15 V
